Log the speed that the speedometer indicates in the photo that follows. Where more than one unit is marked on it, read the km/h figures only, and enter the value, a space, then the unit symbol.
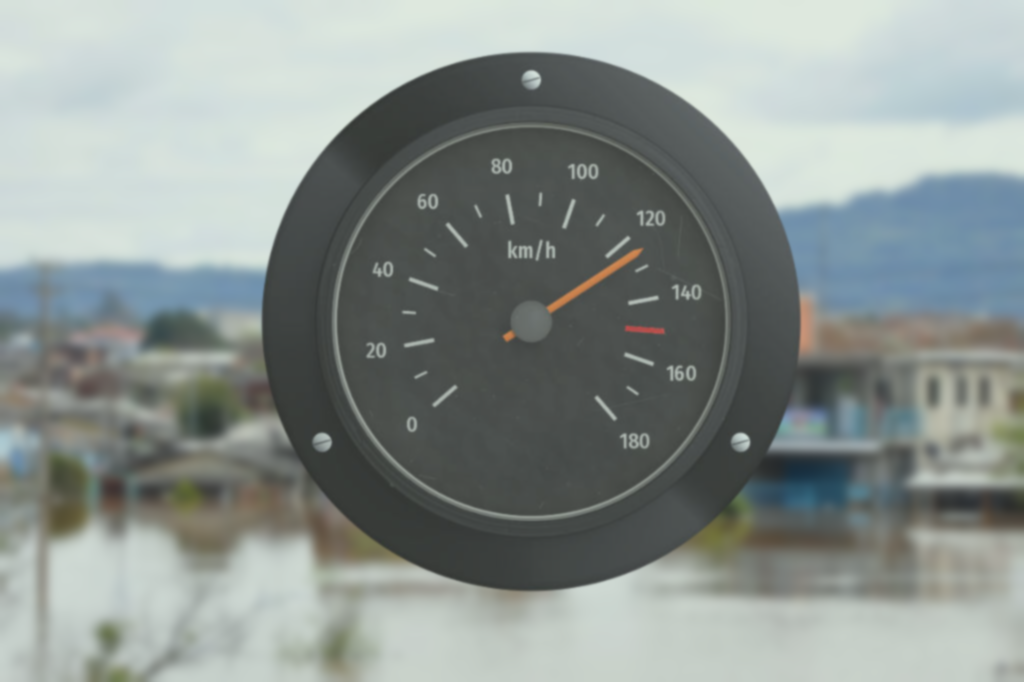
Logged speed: 125 km/h
